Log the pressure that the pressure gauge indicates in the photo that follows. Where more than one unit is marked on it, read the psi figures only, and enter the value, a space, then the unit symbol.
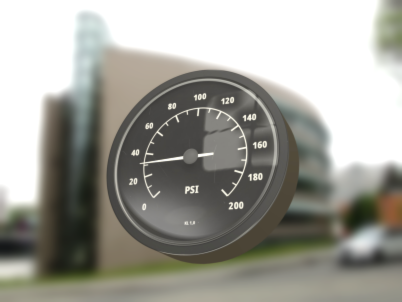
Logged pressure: 30 psi
